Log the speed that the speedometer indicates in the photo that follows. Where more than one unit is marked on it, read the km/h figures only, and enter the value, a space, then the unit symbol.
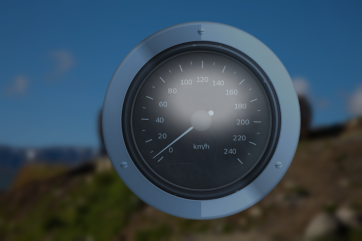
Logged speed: 5 km/h
